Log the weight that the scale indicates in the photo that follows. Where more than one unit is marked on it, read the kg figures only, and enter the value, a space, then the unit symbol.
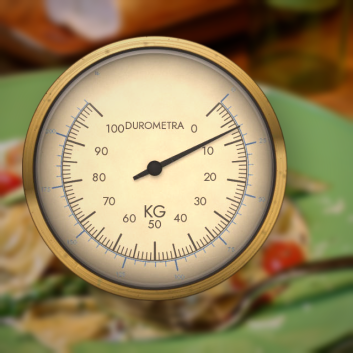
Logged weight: 7 kg
